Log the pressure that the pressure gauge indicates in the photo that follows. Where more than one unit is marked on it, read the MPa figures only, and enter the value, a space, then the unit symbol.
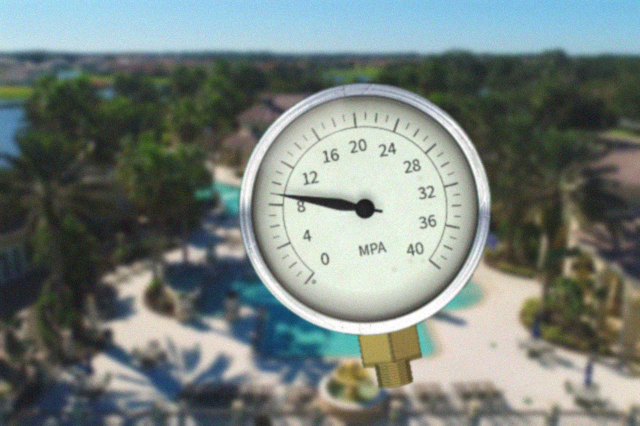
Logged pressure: 9 MPa
